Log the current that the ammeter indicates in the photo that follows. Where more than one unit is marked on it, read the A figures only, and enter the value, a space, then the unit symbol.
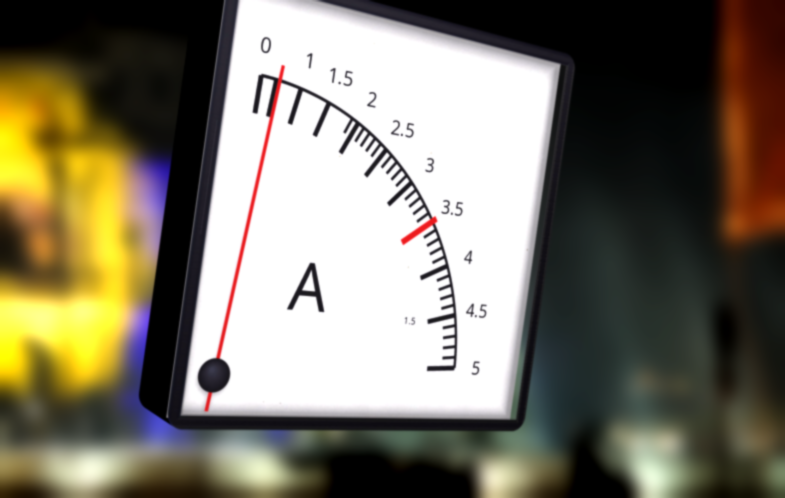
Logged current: 0.5 A
